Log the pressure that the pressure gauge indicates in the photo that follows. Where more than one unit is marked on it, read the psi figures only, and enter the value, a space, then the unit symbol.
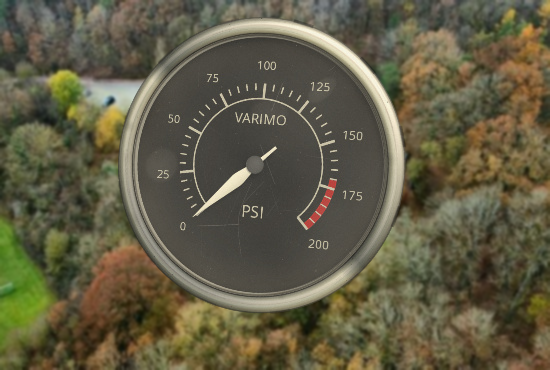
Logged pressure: 0 psi
